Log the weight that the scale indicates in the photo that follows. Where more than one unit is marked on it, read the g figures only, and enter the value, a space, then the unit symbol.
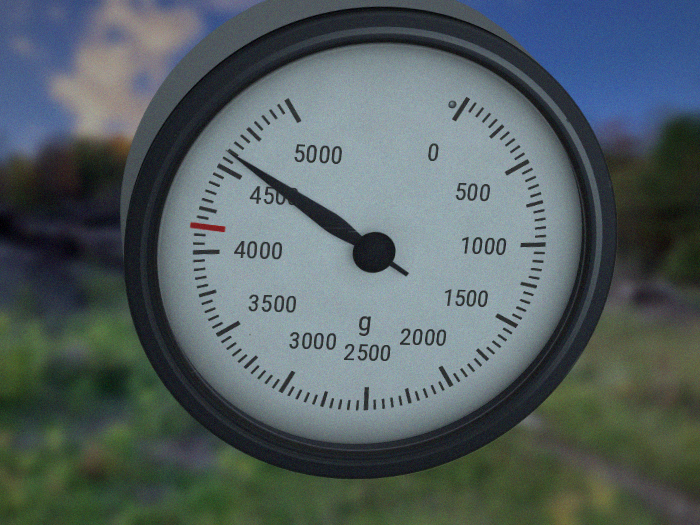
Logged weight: 4600 g
